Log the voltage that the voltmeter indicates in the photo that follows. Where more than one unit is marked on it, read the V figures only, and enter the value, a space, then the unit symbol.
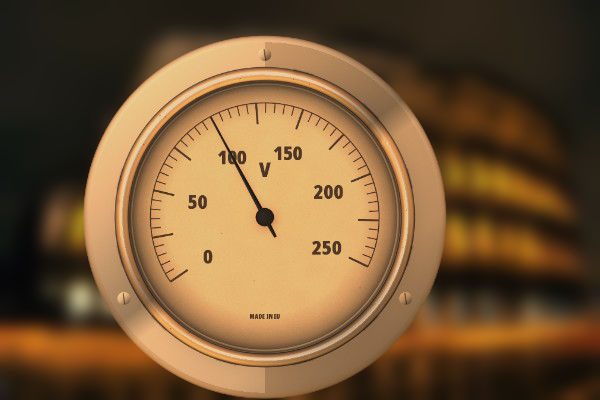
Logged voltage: 100 V
